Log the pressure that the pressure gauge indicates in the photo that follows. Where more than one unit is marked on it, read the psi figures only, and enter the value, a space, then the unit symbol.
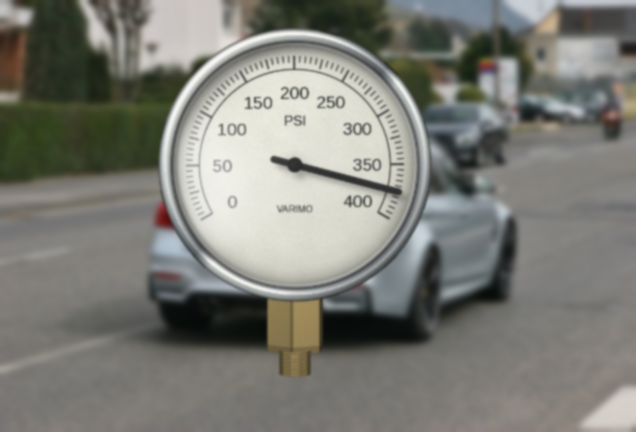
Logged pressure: 375 psi
